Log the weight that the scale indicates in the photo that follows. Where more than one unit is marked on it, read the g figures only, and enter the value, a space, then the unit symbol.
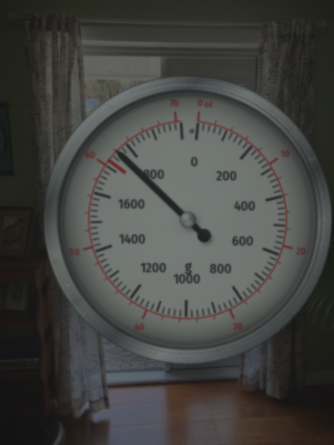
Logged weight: 1760 g
